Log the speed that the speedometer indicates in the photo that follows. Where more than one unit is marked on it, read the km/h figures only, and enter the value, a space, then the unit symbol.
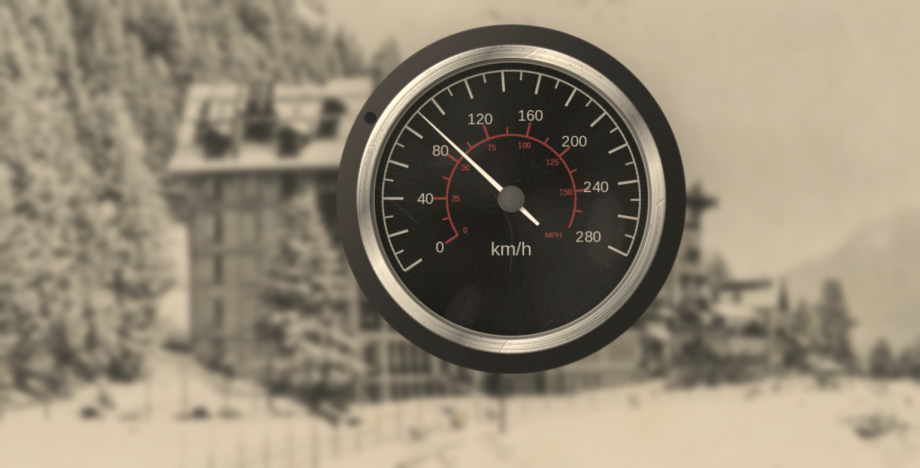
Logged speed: 90 km/h
